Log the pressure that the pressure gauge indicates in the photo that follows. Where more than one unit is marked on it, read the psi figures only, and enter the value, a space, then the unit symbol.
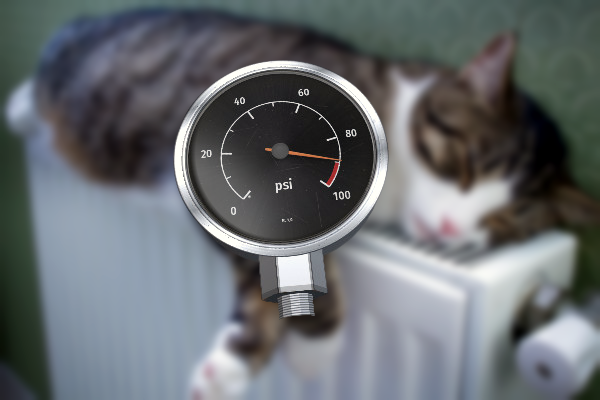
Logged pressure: 90 psi
